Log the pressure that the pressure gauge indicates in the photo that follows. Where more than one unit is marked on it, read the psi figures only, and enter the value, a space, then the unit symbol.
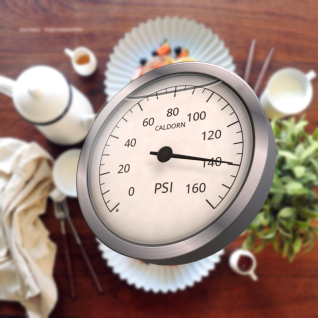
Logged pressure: 140 psi
